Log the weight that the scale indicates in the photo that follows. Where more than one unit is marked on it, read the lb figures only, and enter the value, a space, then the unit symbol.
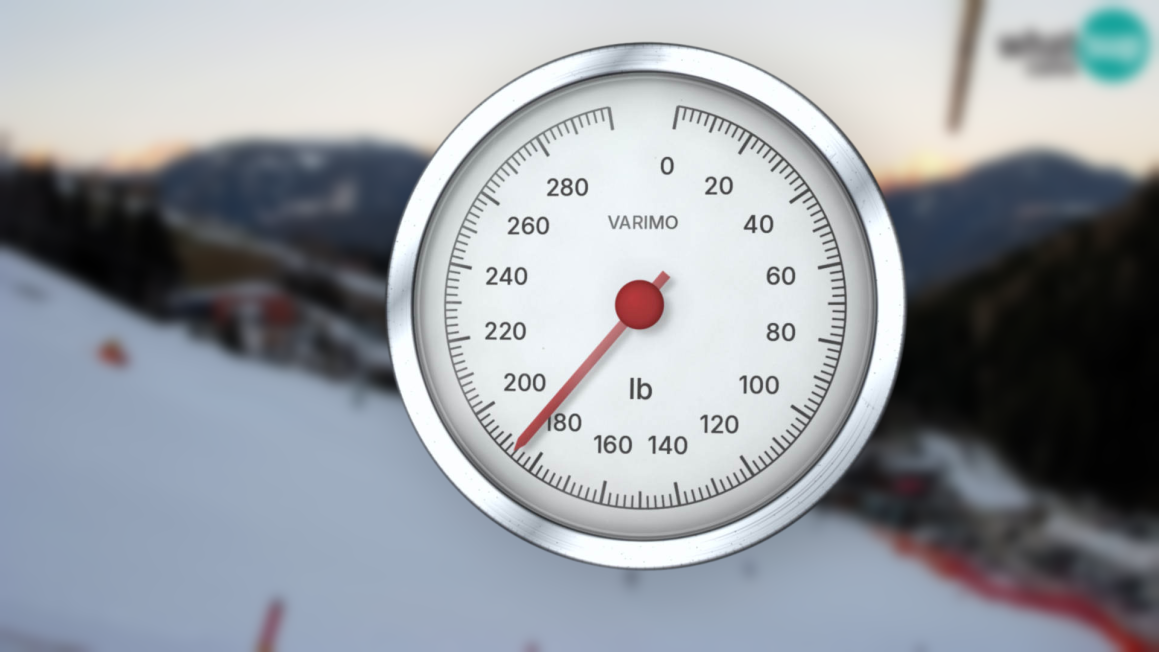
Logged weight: 186 lb
